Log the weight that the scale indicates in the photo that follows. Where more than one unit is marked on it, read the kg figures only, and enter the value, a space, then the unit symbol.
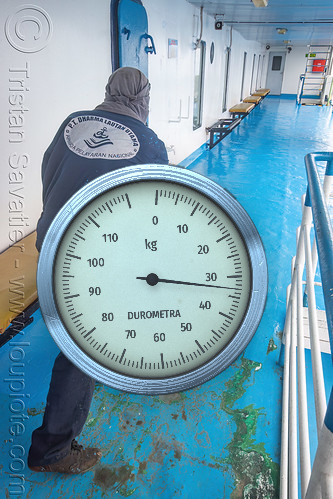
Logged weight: 33 kg
